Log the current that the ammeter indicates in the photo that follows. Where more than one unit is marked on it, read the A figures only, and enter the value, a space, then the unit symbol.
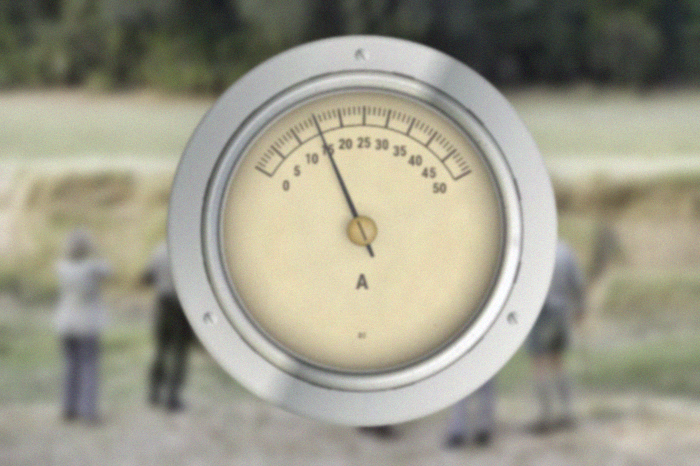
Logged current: 15 A
